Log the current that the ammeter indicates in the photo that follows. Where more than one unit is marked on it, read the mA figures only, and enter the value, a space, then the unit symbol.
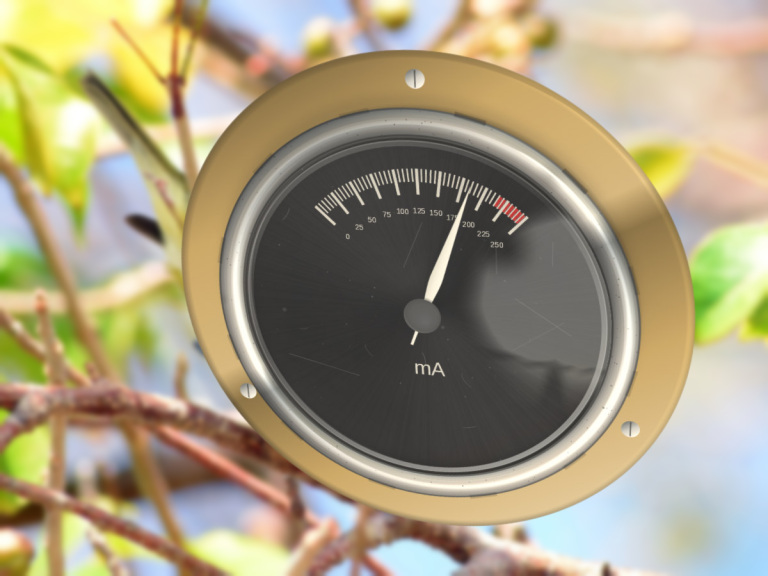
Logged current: 185 mA
